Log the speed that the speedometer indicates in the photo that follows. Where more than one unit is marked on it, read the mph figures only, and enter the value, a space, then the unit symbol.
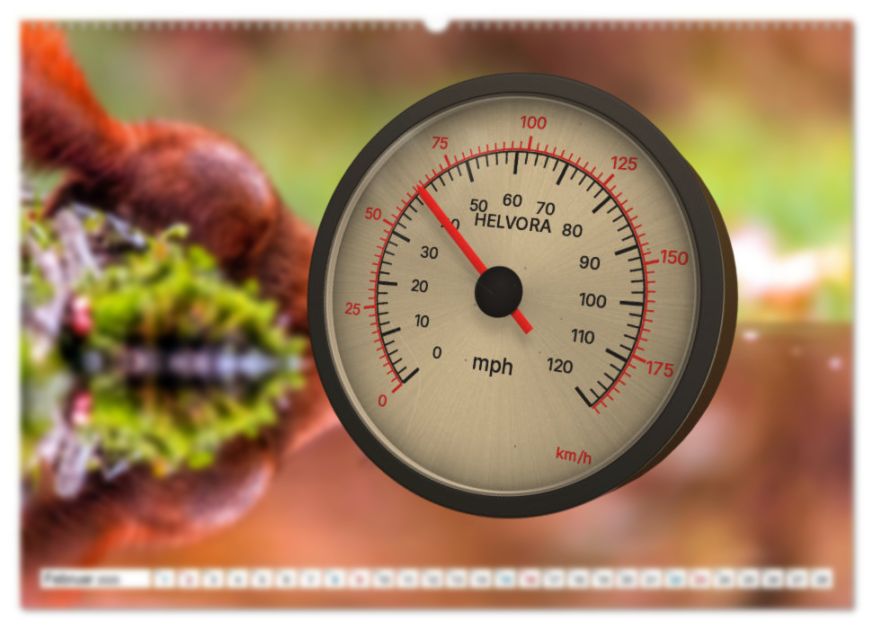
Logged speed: 40 mph
